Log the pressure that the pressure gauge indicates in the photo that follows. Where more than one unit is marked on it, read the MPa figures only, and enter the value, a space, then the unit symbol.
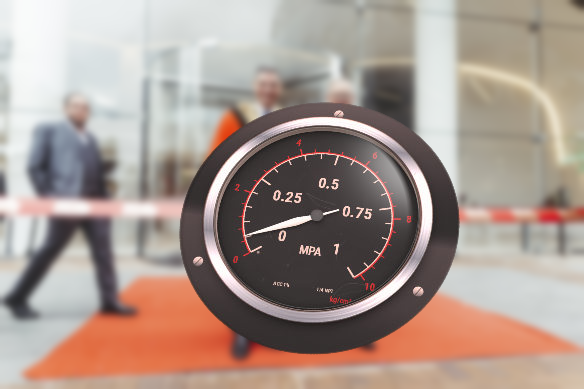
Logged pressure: 0.05 MPa
